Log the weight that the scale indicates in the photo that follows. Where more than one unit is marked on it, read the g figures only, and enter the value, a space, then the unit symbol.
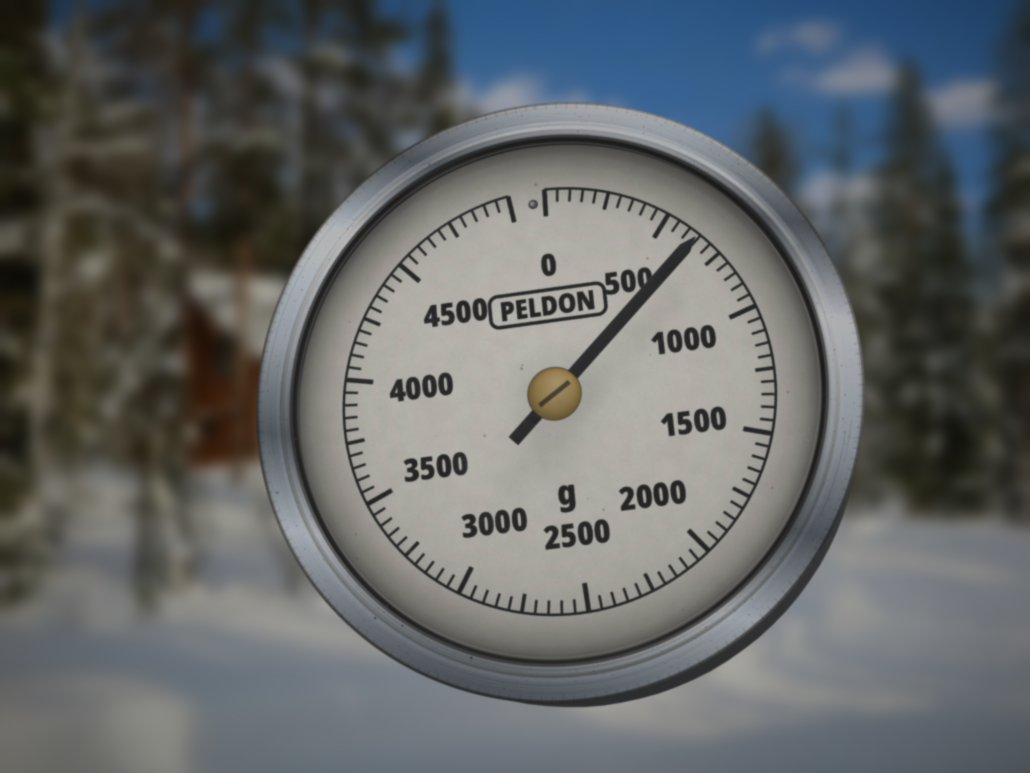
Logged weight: 650 g
